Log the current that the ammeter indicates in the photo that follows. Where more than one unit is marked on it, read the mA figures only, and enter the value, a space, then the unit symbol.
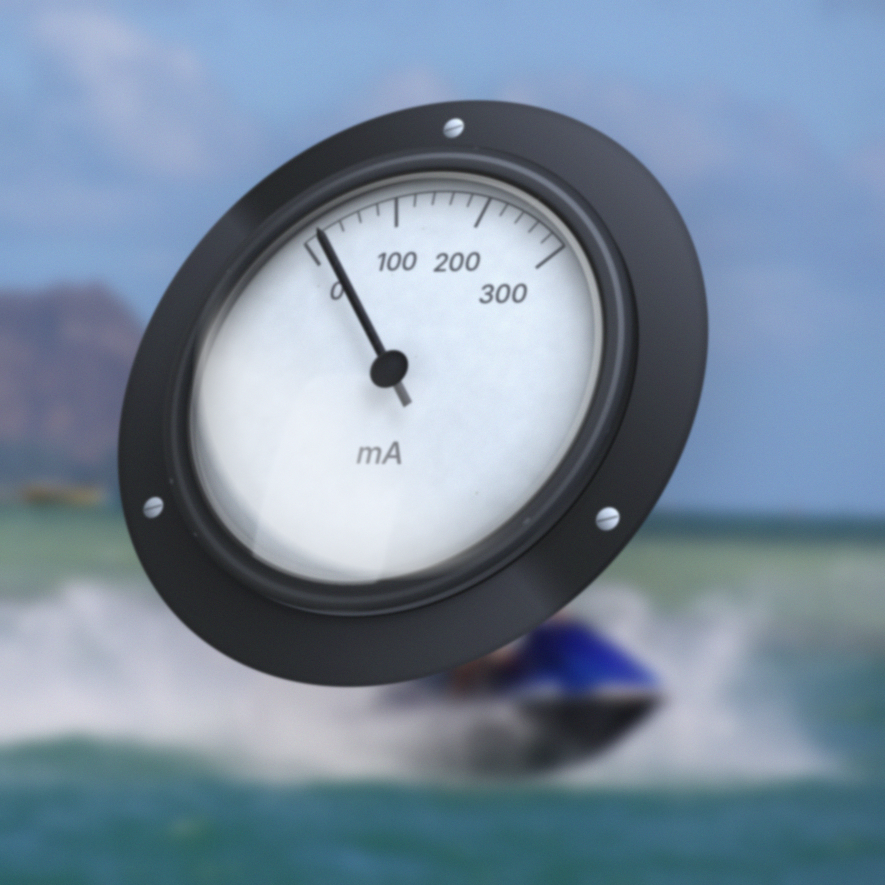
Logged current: 20 mA
